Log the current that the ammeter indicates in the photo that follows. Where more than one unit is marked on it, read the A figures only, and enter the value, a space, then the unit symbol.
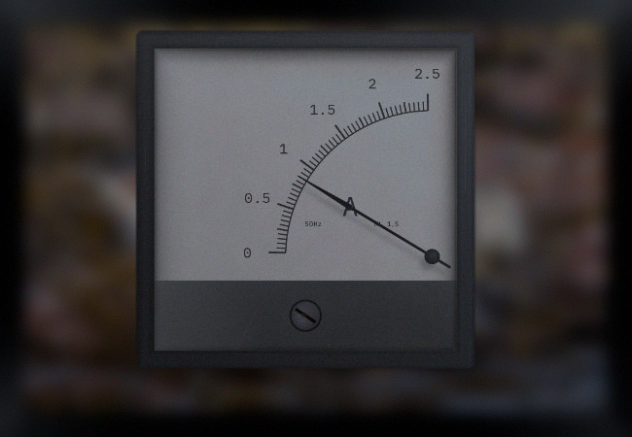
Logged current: 0.85 A
